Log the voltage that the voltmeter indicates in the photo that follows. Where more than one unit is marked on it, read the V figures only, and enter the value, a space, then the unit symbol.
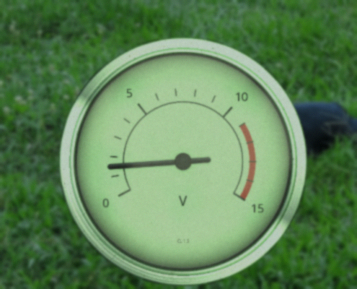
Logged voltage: 1.5 V
